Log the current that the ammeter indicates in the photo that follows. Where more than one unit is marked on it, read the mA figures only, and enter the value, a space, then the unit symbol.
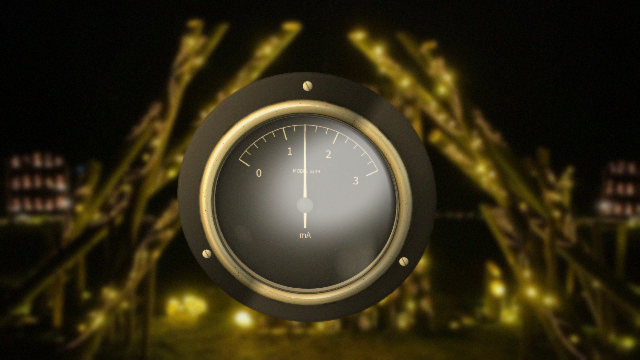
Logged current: 1.4 mA
